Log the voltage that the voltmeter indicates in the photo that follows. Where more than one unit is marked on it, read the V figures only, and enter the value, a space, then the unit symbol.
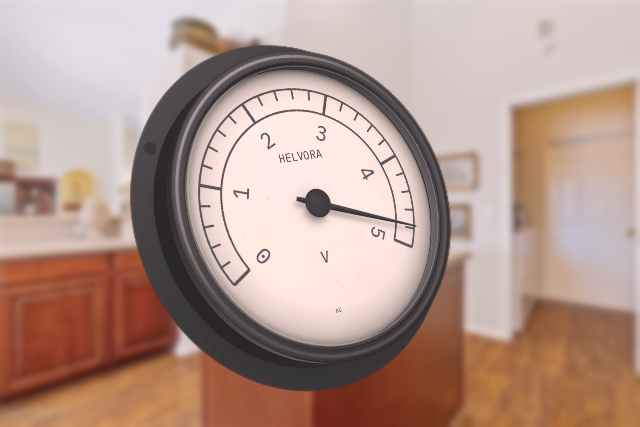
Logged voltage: 4.8 V
